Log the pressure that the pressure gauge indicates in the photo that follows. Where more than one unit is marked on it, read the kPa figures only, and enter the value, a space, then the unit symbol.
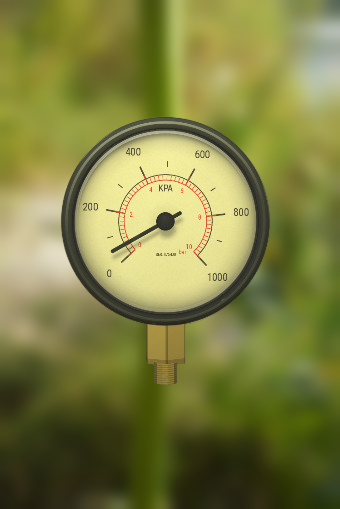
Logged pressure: 50 kPa
